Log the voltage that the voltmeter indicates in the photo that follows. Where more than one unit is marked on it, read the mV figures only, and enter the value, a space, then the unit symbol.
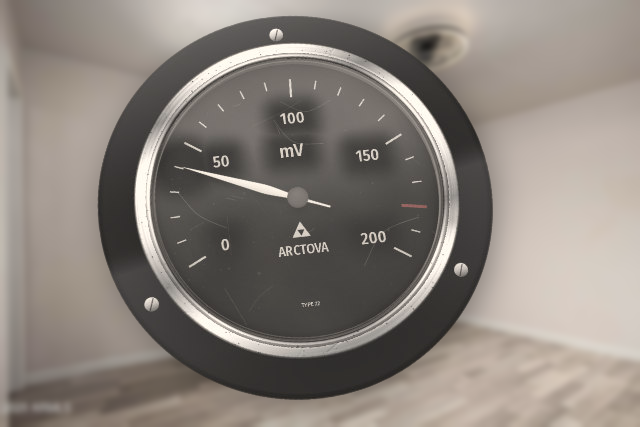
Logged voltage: 40 mV
